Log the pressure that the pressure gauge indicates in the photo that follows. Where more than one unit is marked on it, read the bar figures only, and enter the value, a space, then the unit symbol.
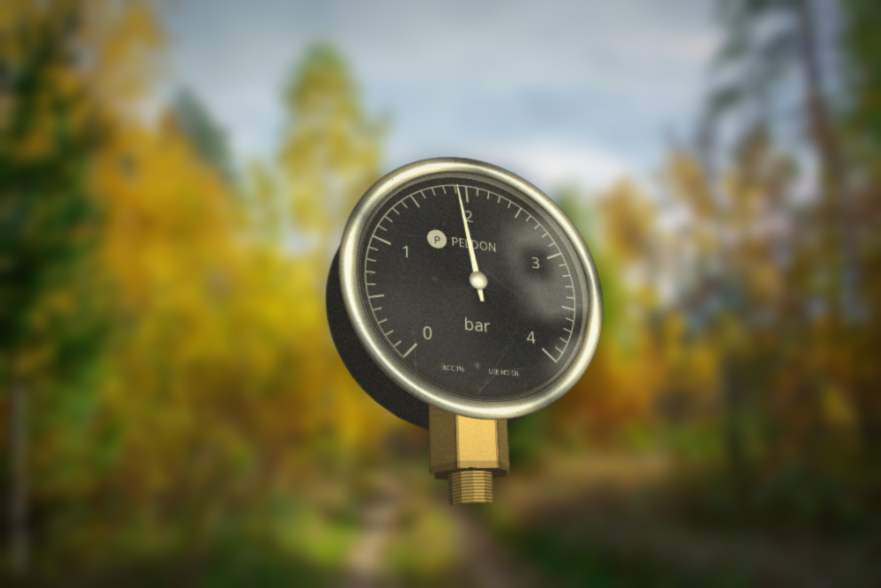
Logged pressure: 1.9 bar
